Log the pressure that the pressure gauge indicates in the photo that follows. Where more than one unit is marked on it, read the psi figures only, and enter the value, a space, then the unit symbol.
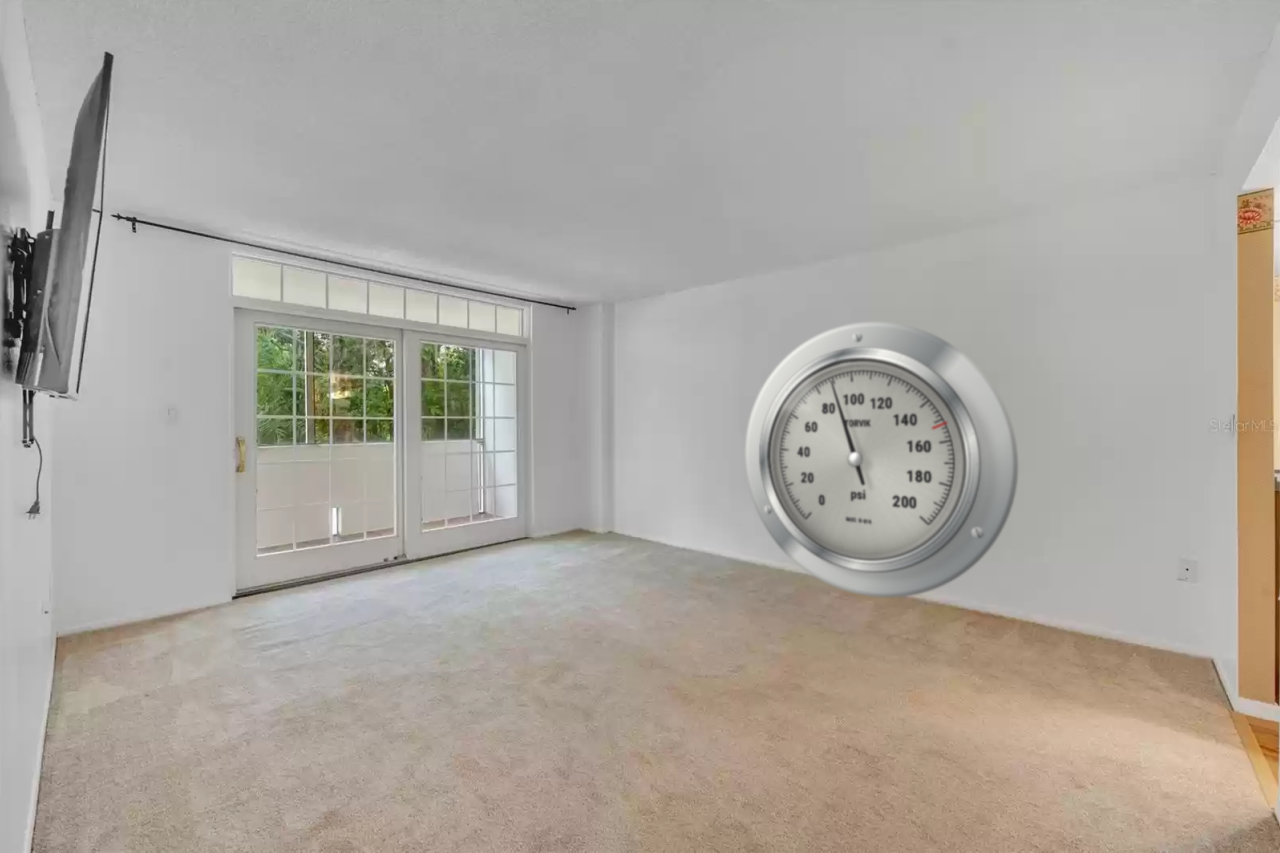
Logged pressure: 90 psi
